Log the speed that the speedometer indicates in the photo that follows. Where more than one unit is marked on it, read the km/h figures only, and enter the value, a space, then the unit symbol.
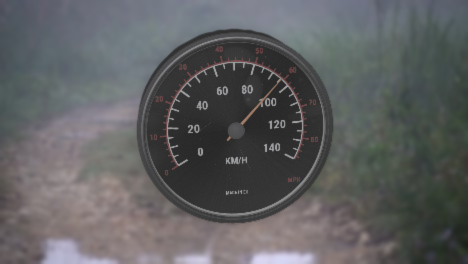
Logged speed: 95 km/h
